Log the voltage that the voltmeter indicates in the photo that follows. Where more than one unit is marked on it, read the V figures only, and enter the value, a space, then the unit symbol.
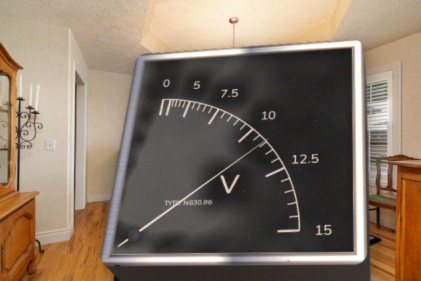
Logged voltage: 11 V
